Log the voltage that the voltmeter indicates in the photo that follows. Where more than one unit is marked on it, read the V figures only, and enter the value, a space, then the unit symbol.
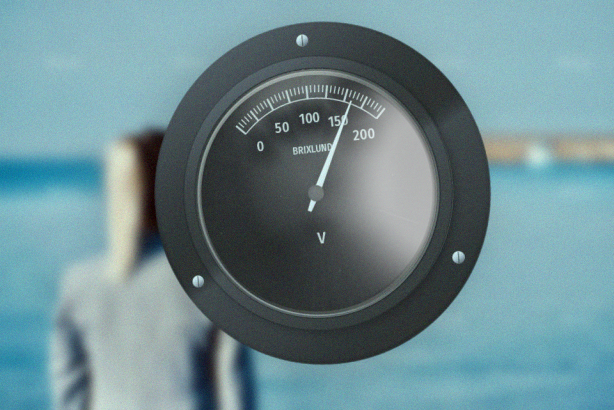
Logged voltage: 160 V
